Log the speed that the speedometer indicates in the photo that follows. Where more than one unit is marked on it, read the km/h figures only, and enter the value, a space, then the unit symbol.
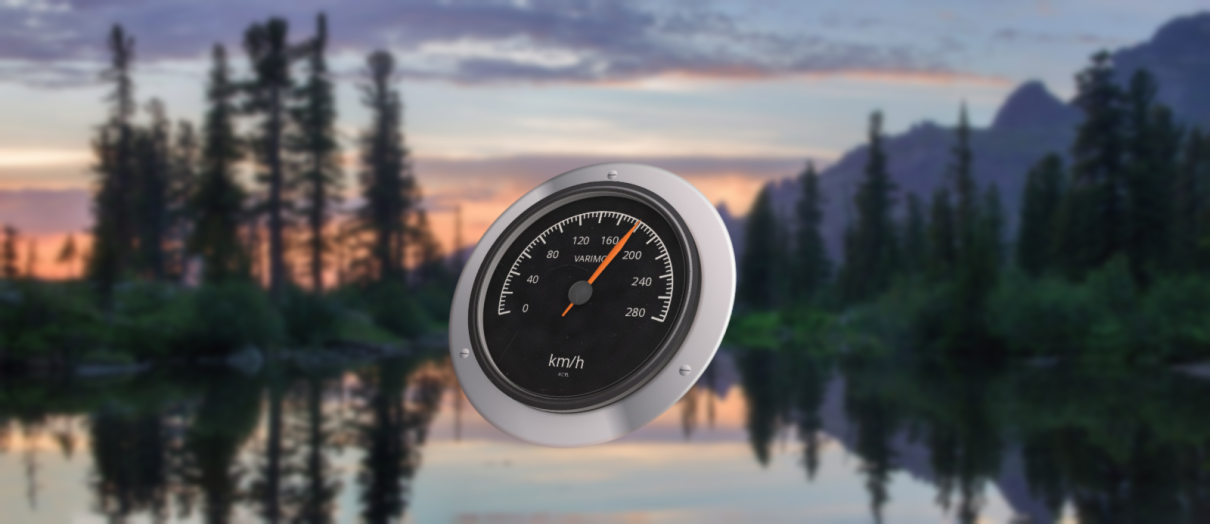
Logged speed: 180 km/h
